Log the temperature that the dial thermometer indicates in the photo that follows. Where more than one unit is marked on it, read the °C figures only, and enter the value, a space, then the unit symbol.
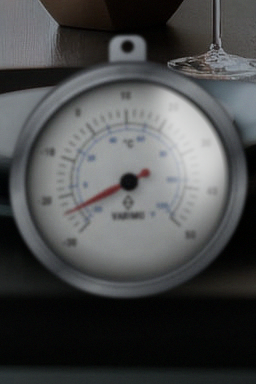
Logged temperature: -24 °C
